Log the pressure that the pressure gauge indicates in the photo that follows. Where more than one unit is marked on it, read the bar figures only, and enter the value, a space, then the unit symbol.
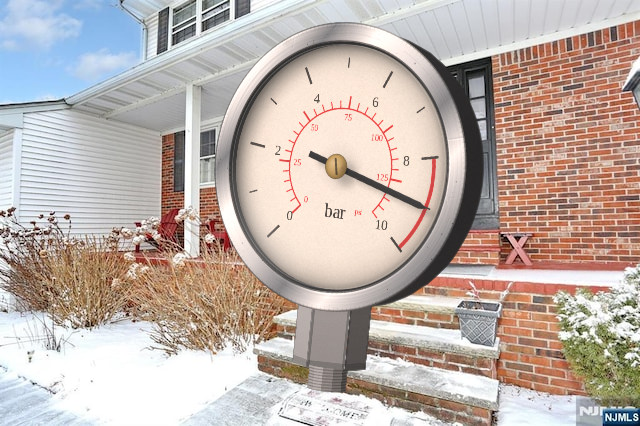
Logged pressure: 9 bar
